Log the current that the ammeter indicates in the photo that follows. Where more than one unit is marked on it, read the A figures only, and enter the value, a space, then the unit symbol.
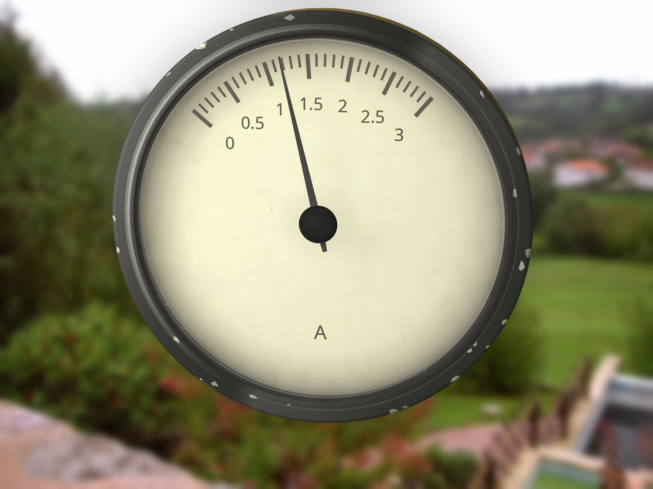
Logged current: 1.2 A
